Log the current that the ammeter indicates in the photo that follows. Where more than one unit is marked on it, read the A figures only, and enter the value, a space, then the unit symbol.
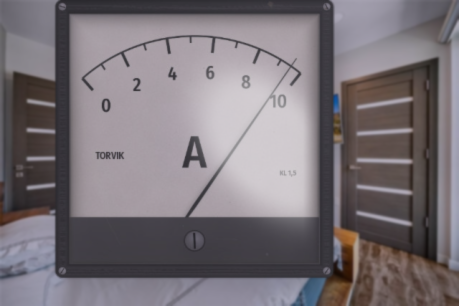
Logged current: 9.5 A
